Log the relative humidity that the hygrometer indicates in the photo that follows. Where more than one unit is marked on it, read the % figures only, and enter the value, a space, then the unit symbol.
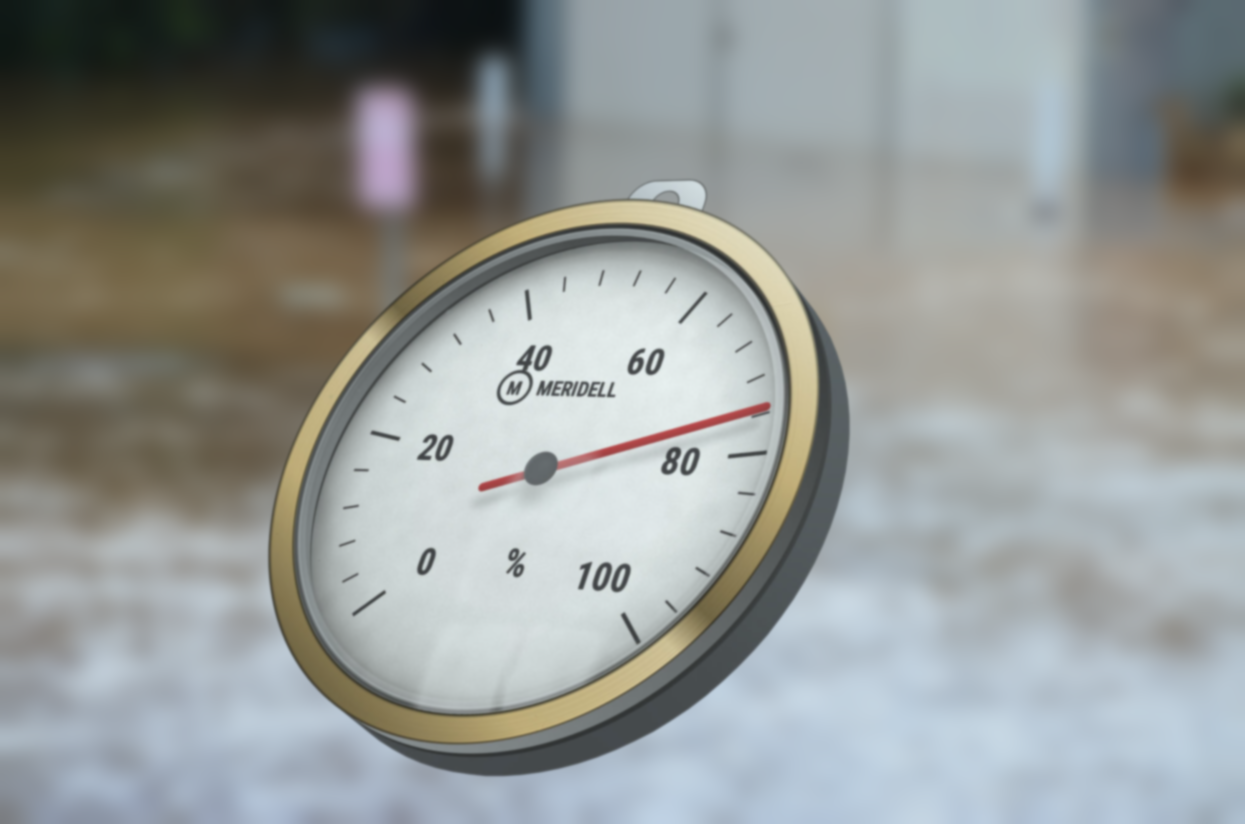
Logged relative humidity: 76 %
